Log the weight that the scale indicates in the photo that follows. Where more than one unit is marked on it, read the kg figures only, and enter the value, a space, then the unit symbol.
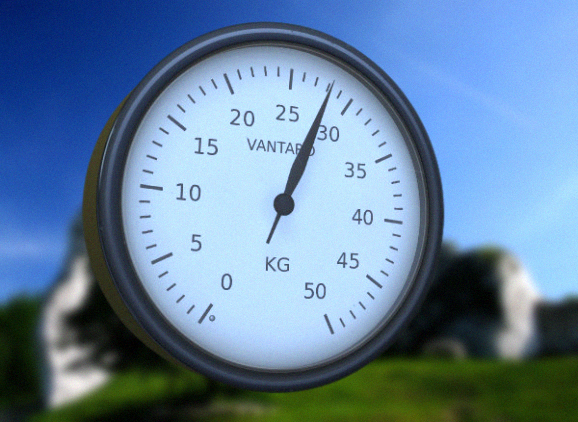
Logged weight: 28 kg
